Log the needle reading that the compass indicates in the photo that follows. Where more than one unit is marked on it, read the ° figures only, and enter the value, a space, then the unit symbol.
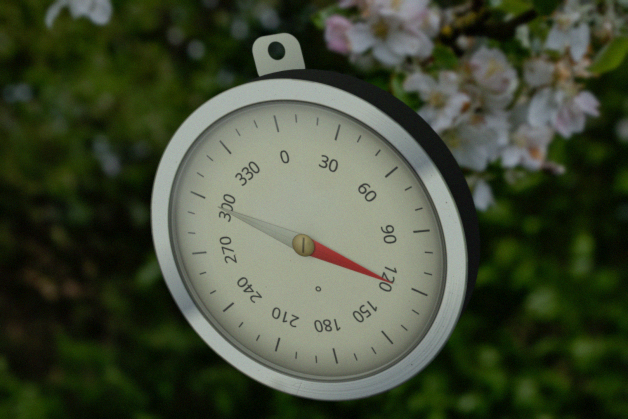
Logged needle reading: 120 °
